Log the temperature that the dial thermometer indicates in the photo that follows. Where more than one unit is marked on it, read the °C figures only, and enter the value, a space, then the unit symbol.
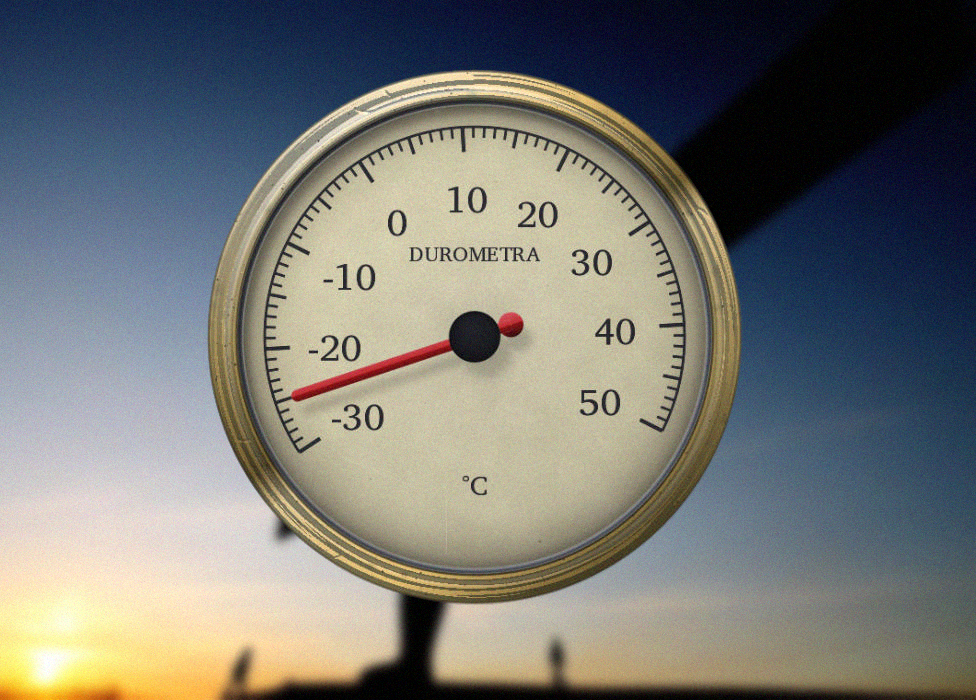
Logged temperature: -25 °C
